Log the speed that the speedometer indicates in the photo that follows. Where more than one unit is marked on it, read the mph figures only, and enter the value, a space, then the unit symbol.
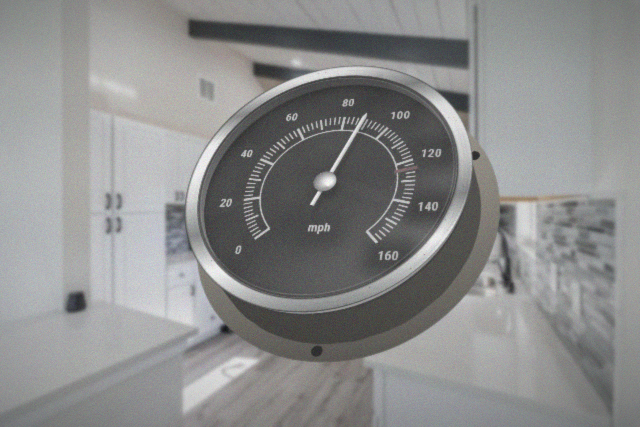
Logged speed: 90 mph
